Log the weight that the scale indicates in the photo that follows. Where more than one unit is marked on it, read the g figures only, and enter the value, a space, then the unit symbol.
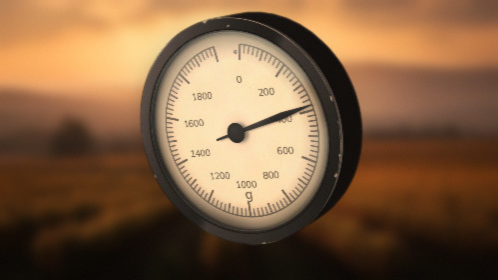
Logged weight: 380 g
